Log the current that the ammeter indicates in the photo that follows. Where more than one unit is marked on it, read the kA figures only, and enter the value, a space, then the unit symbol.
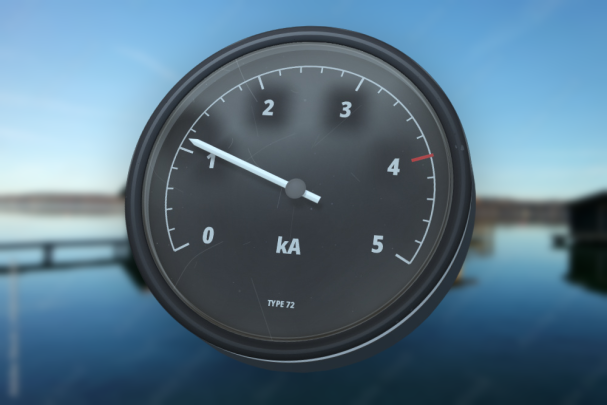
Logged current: 1.1 kA
